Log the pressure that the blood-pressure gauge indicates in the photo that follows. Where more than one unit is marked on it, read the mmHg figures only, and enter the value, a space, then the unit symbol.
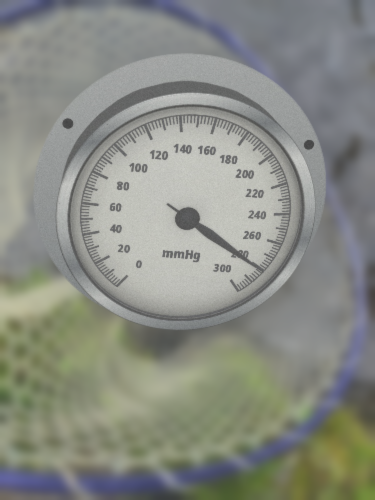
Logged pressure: 280 mmHg
